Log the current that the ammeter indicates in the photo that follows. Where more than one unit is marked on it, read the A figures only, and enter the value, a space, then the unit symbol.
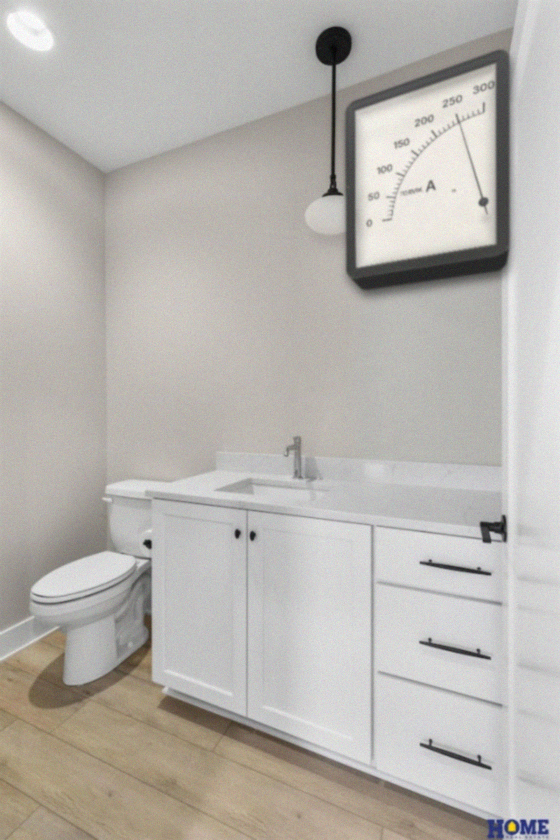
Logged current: 250 A
